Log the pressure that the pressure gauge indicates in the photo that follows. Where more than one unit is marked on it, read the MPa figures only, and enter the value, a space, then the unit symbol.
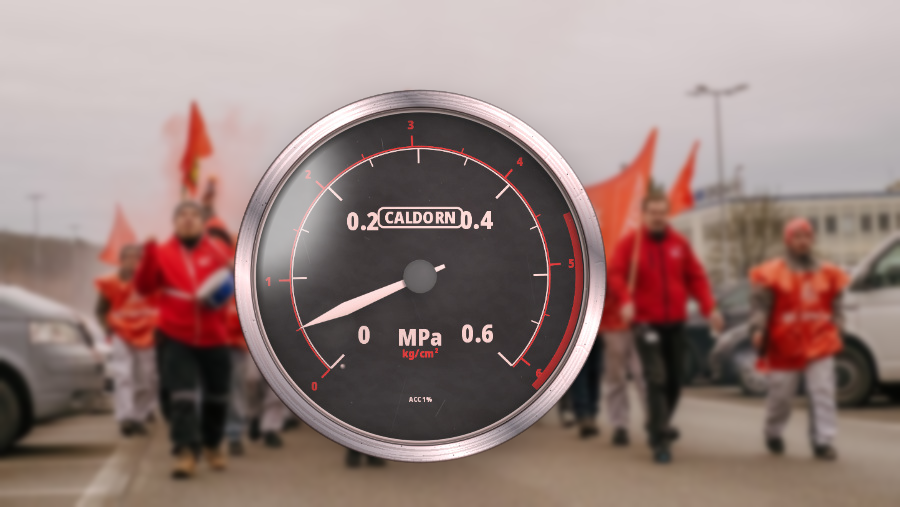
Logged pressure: 0.05 MPa
